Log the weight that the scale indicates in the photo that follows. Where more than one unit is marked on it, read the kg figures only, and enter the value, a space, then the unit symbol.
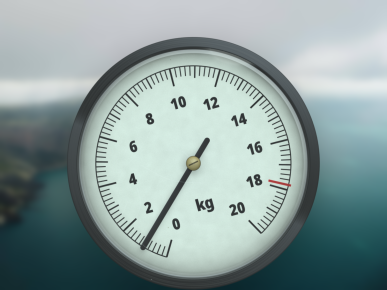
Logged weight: 1 kg
